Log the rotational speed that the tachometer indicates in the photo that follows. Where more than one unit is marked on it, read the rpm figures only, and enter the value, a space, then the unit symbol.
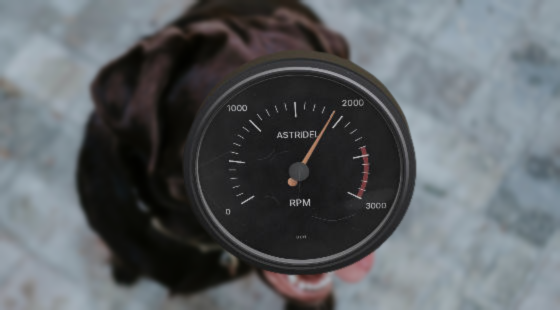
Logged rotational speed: 1900 rpm
